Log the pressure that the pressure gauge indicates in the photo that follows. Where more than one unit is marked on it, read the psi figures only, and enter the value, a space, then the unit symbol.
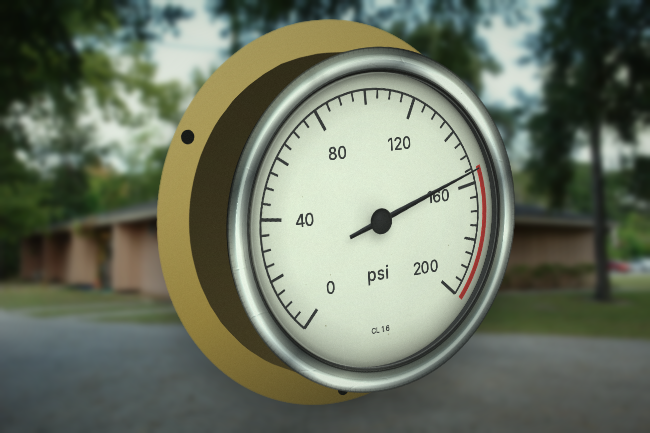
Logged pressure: 155 psi
